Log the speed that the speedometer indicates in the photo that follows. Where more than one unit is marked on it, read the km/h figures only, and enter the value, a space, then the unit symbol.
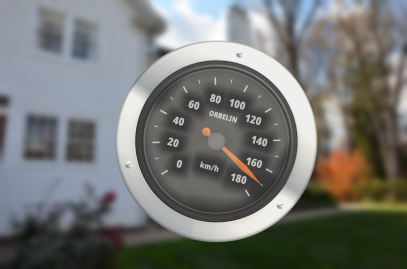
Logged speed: 170 km/h
